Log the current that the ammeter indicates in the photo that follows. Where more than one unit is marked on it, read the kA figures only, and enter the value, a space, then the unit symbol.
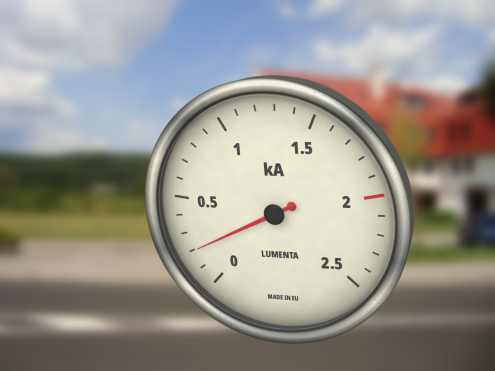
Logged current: 0.2 kA
